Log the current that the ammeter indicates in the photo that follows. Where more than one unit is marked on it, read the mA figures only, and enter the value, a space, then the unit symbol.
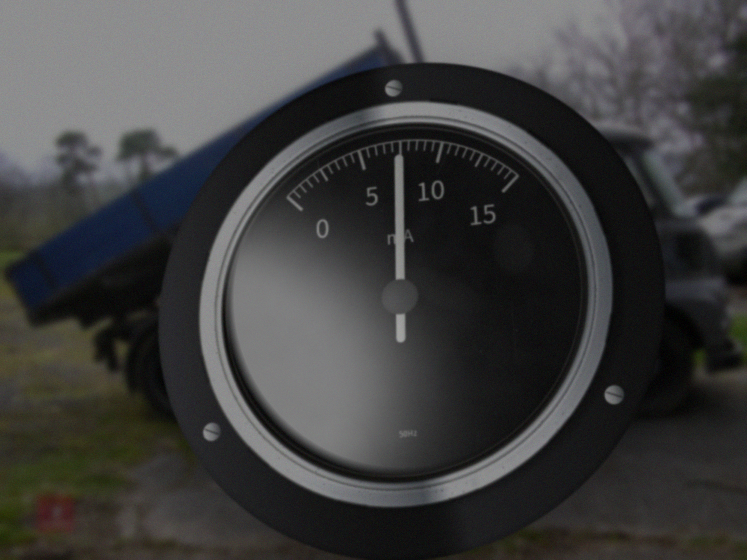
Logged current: 7.5 mA
